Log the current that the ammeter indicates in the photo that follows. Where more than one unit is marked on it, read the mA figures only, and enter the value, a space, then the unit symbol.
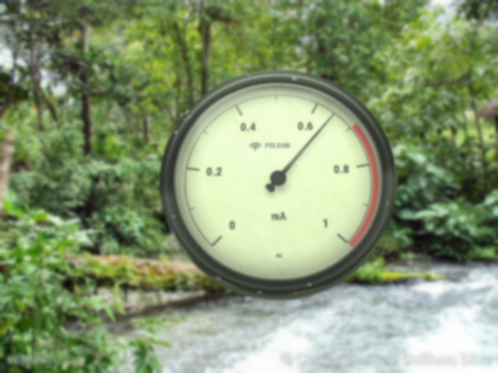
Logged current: 0.65 mA
